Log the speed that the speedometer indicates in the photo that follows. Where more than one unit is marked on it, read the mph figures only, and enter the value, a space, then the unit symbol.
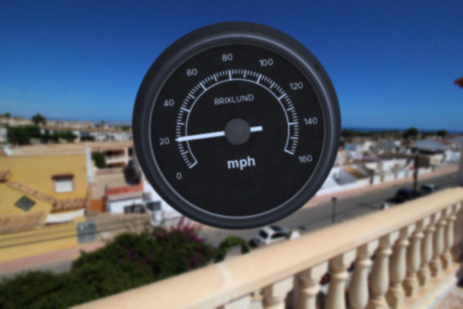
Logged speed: 20 mph
